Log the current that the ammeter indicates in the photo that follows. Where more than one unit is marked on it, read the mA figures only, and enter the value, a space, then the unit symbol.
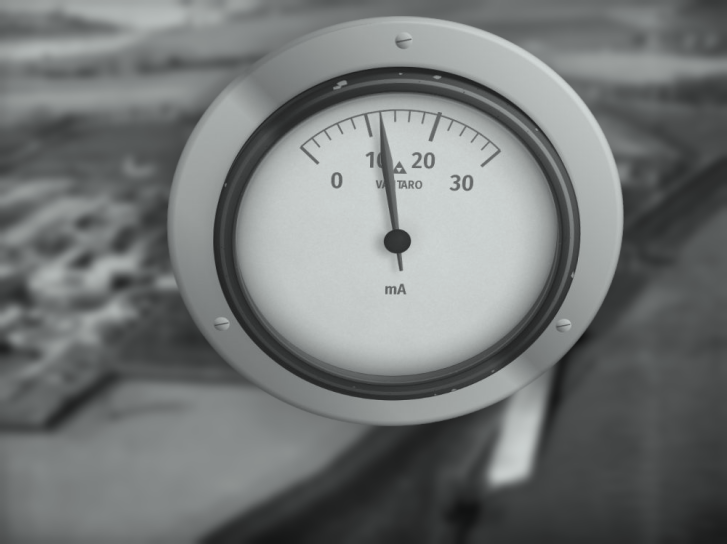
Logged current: 12 mA
